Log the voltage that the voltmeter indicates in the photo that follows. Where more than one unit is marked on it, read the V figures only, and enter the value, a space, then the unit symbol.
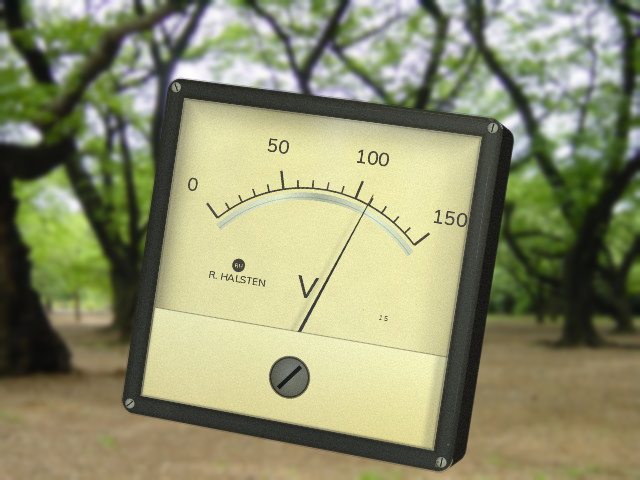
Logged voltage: 110 V
